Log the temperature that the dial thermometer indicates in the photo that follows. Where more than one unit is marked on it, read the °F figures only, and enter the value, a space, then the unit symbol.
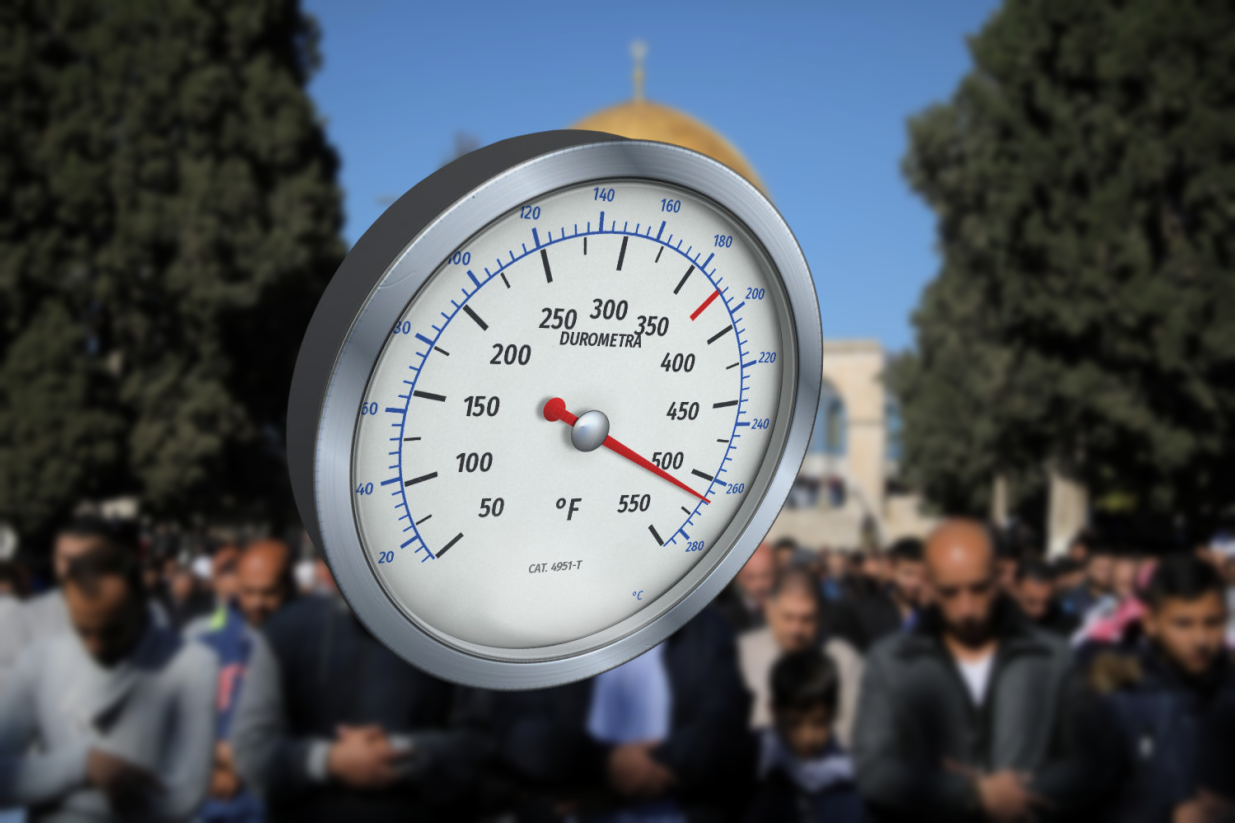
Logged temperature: 512.5 °F
